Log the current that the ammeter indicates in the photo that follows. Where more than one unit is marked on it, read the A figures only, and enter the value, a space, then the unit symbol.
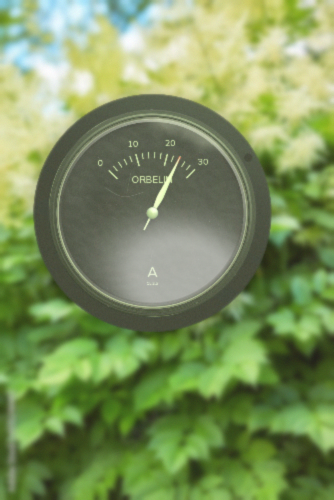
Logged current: 24 A
